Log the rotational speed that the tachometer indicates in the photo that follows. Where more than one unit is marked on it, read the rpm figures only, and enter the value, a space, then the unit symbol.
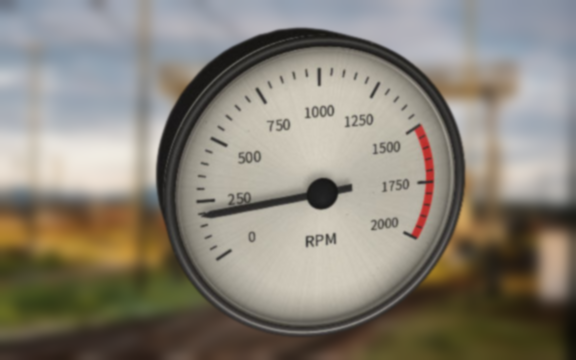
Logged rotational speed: 200 rpm
